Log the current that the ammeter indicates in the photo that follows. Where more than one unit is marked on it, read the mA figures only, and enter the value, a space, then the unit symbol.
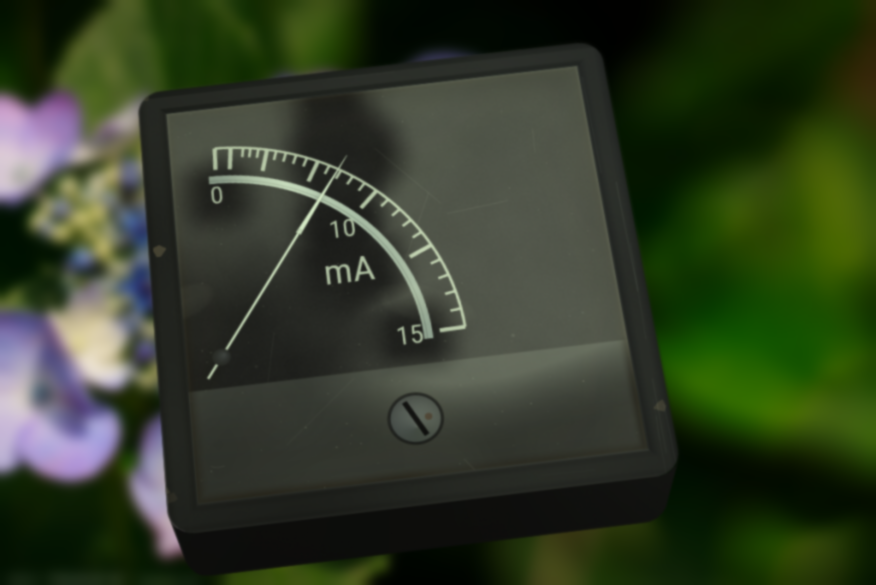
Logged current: 8.5 mA
